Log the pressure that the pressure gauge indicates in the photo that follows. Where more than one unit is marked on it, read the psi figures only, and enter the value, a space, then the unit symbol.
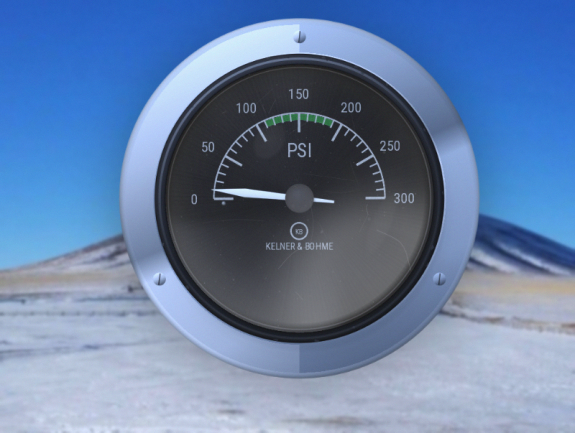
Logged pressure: 10 psi
